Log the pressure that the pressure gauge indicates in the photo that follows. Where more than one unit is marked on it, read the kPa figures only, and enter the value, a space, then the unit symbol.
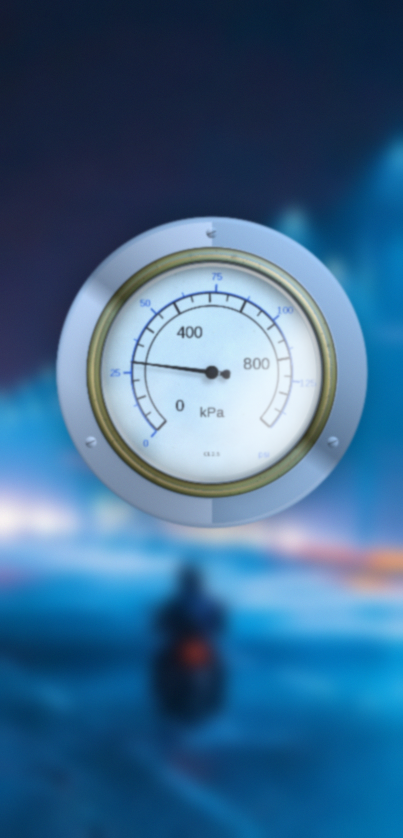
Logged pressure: 200 kPa
